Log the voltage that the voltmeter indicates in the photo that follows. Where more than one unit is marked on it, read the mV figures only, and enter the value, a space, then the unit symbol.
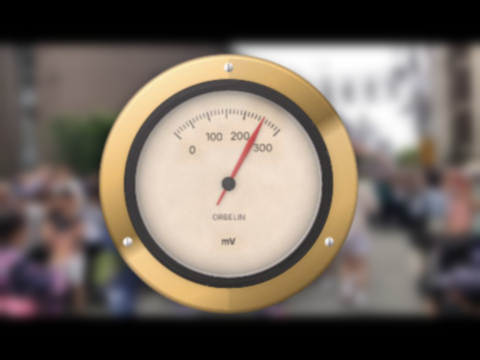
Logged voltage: 250 mV
